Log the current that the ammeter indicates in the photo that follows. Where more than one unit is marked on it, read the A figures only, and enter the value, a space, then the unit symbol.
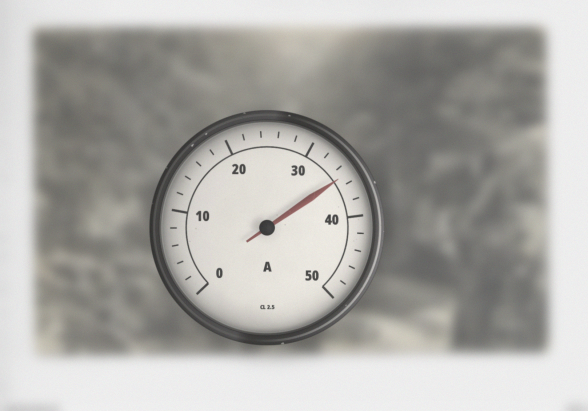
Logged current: 35 A
